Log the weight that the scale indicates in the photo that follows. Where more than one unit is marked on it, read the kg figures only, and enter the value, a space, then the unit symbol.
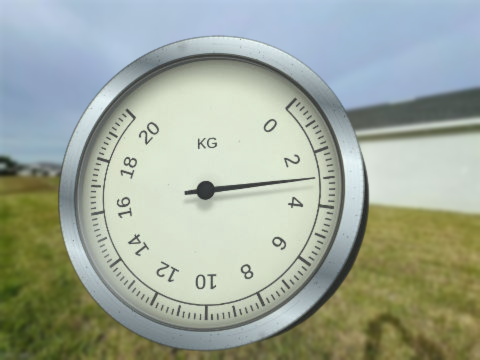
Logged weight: 3 kg
